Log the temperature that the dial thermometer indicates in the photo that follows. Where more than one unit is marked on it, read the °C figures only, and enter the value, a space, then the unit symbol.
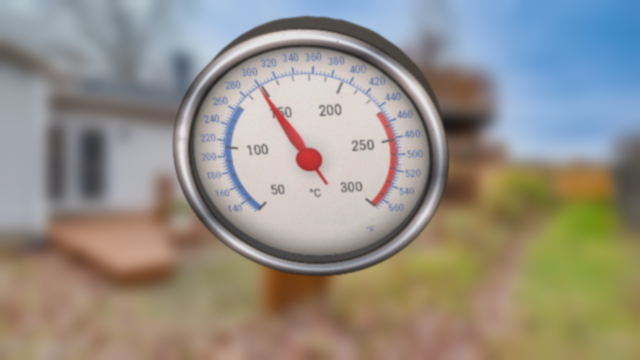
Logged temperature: 150 °C
